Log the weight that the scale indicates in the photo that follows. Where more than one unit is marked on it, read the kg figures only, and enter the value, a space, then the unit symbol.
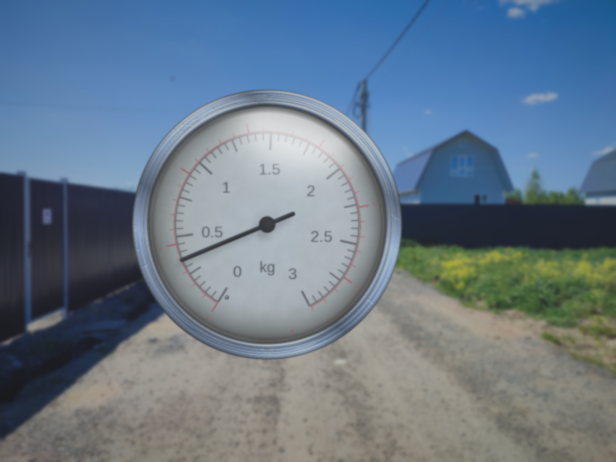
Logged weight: 0.35 kg
